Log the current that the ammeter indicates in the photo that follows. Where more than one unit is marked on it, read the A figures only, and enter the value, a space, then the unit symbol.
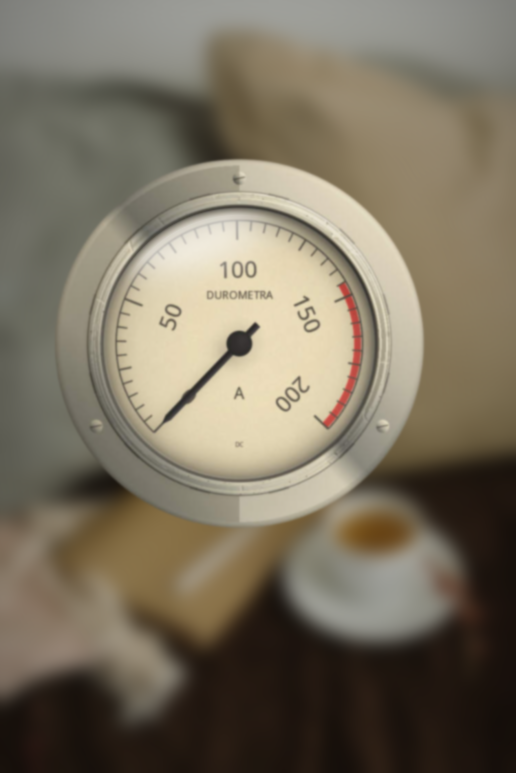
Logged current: 0 A
